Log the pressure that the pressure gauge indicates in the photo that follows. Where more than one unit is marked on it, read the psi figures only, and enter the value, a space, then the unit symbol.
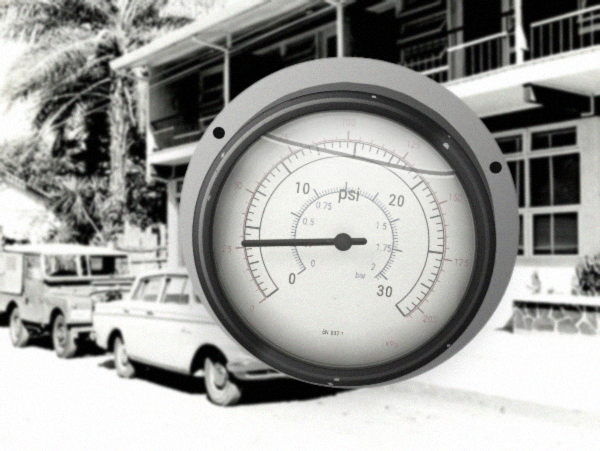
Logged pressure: 4 psi
